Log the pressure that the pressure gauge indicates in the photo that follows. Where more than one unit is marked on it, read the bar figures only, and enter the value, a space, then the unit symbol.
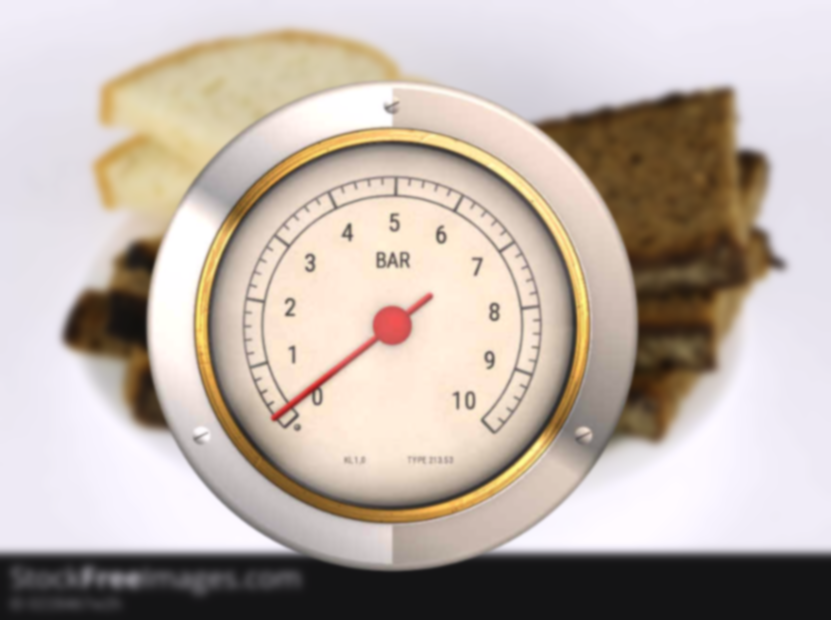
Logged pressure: 0.2 bar
